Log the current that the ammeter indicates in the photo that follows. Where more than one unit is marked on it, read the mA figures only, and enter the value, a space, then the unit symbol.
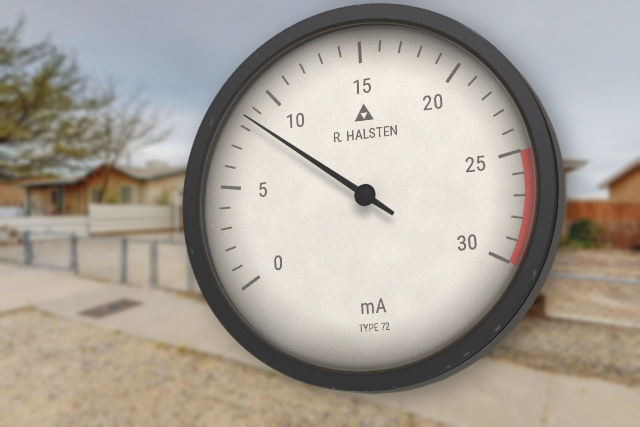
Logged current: 8.5 mA
